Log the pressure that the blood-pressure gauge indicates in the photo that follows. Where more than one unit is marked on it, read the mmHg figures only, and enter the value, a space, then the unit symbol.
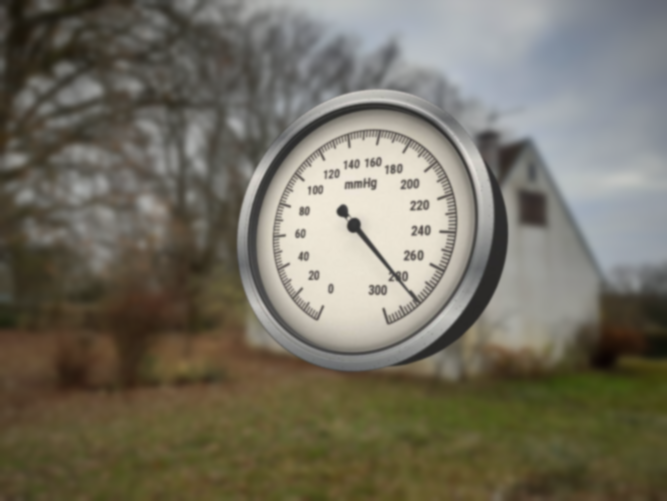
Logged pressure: 280 mmHg
